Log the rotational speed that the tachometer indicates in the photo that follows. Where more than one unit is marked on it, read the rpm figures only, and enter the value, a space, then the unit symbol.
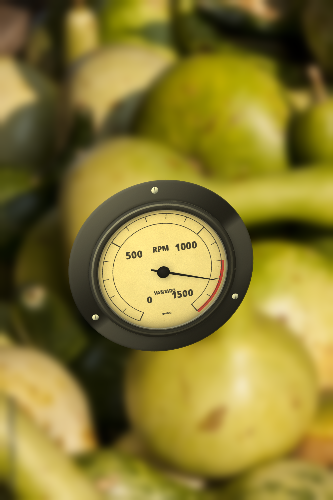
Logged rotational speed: 1300 rpm
